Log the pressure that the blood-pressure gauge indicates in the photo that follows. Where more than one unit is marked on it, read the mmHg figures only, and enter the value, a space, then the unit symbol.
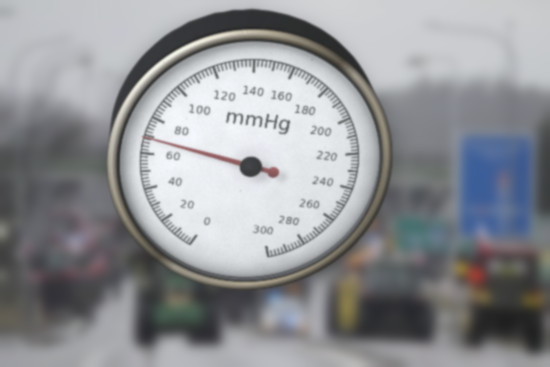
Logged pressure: 70 mmHg
